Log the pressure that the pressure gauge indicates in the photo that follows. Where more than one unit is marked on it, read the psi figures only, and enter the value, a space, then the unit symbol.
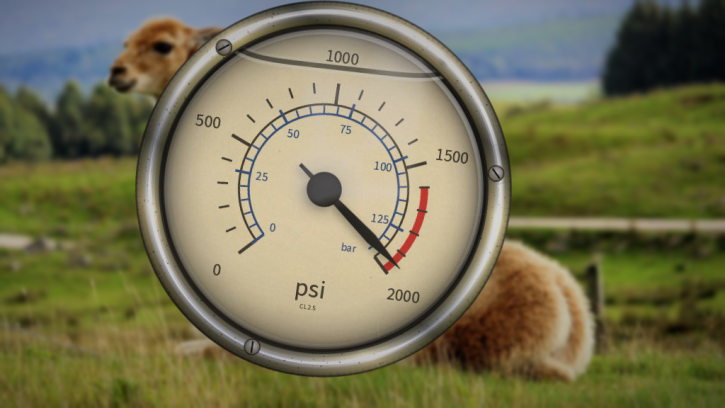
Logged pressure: 1950 psi
